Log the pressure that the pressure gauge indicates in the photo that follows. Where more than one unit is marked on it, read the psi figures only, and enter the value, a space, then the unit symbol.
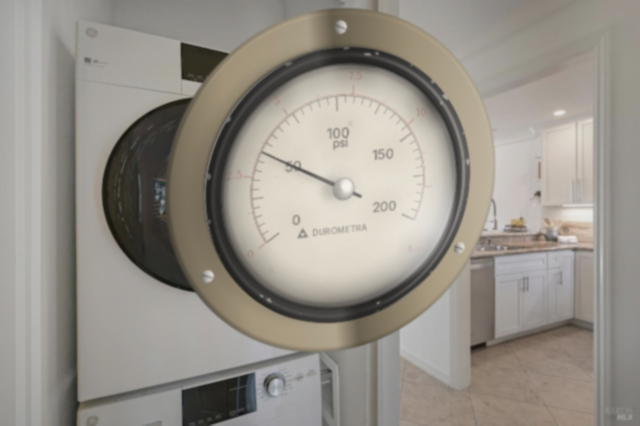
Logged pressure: 50 psi
